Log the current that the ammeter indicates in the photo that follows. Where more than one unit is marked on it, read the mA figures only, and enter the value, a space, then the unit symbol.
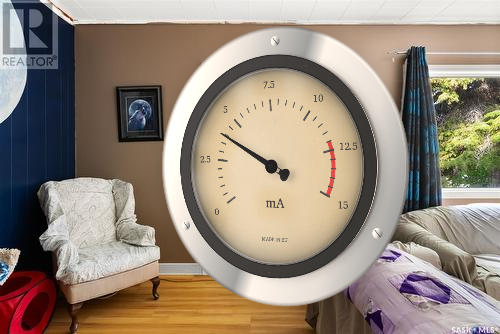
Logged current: 4 mA
